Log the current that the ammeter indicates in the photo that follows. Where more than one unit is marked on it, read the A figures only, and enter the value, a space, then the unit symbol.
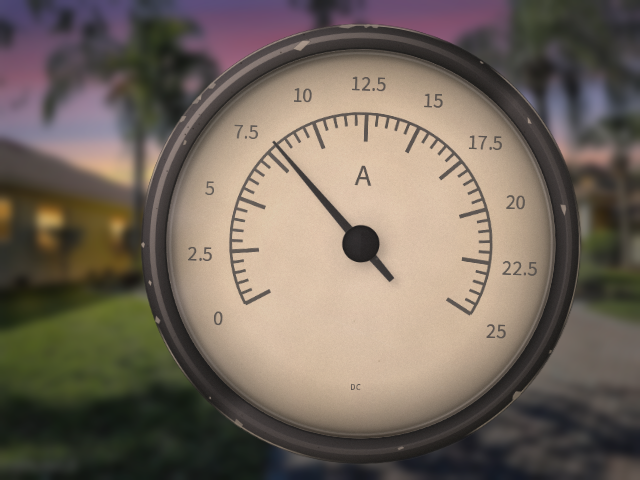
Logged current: 8 A
